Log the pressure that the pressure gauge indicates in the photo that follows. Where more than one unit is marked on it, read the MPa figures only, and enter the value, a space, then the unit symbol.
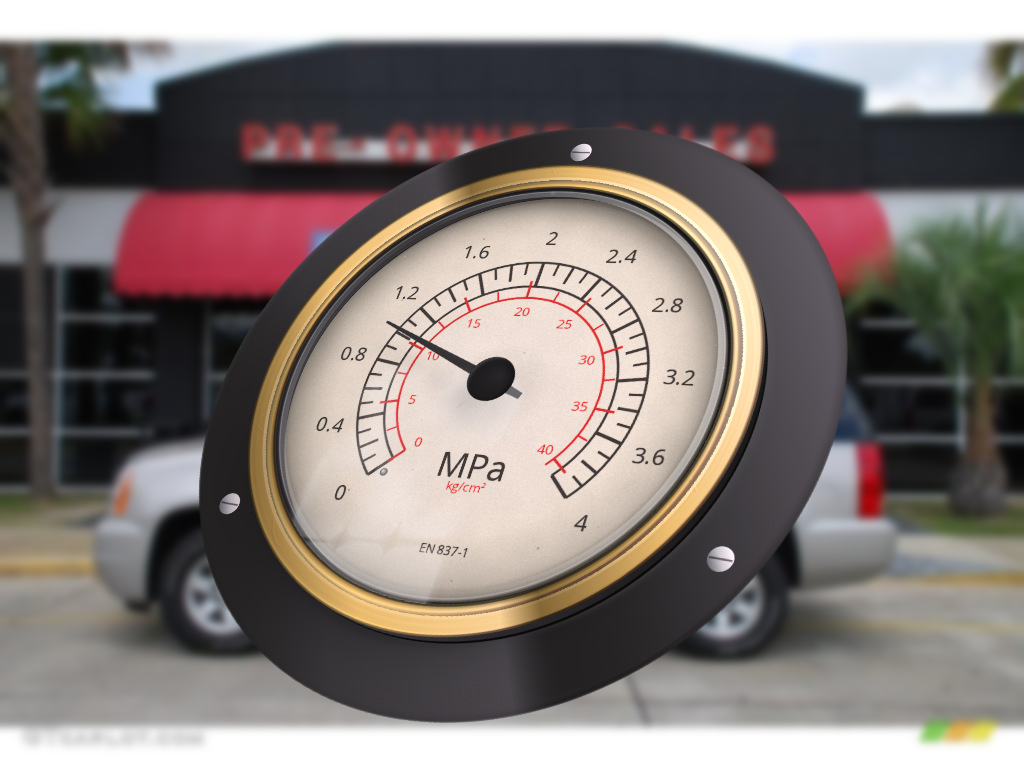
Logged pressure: 1 MPa
